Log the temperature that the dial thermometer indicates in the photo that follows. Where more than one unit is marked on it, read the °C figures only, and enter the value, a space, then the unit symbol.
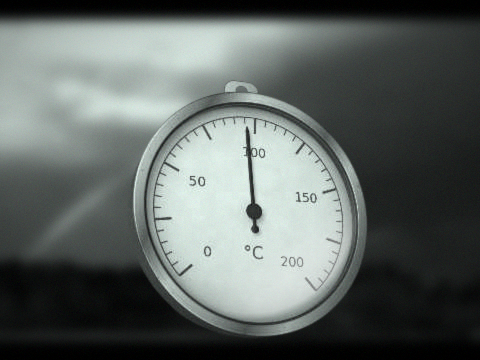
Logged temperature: 95 °C
